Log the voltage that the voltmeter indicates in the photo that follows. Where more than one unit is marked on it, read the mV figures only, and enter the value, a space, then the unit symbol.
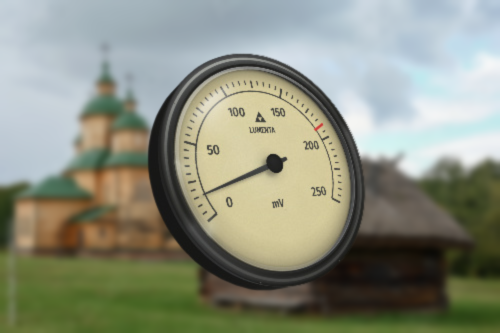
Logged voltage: 15 mV
